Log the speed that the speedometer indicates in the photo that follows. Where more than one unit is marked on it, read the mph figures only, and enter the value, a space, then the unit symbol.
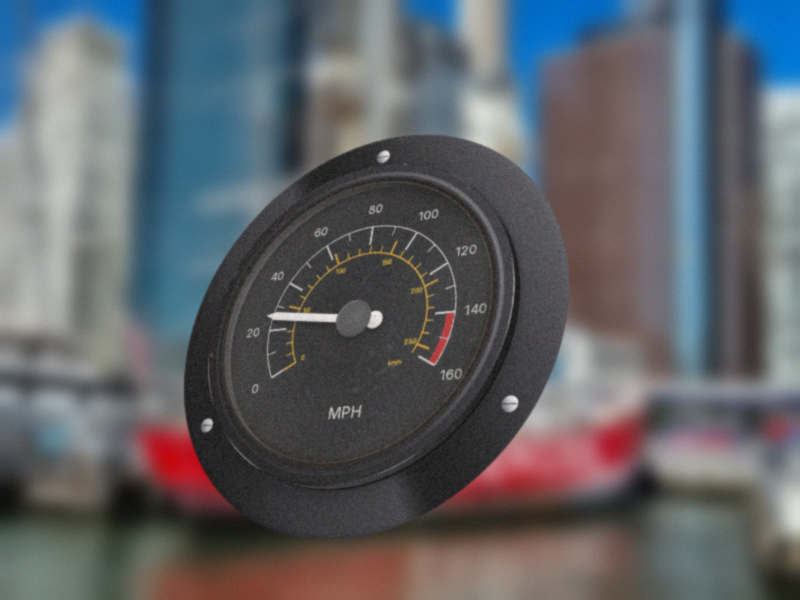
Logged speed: 25 mph
